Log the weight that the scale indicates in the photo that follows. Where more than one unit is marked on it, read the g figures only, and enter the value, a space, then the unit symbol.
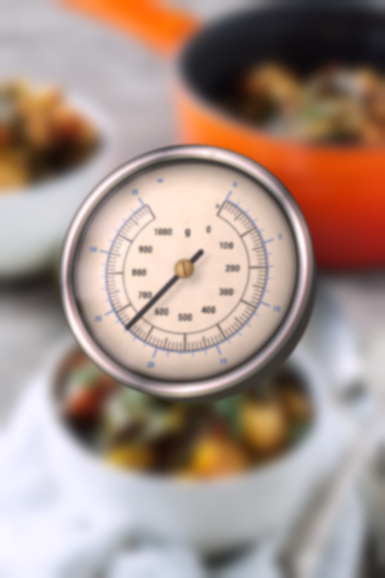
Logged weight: 650 g
